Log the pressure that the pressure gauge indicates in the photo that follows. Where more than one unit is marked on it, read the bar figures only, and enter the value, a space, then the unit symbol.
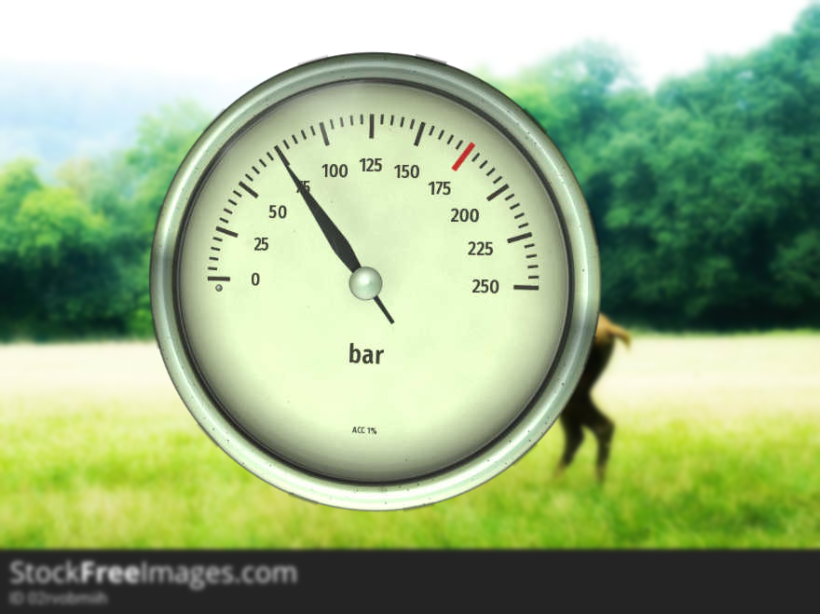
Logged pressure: 75 bar
